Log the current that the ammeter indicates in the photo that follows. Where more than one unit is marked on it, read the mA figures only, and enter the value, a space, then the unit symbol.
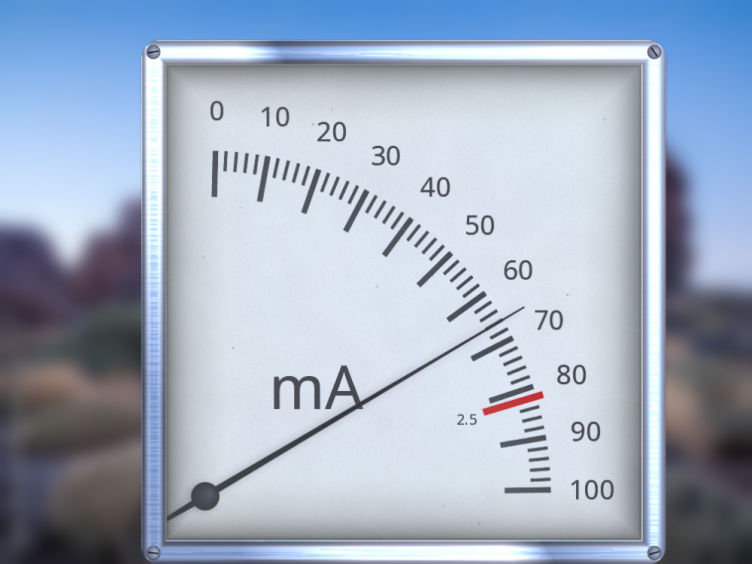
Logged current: 66 mA
